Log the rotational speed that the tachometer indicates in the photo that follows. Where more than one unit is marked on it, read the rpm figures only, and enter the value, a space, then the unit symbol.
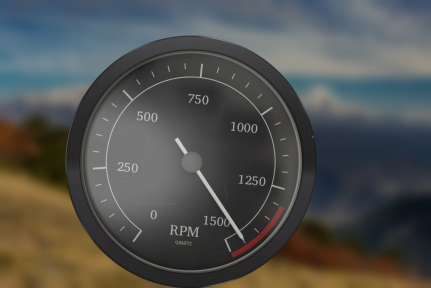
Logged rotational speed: 1450 rpm
